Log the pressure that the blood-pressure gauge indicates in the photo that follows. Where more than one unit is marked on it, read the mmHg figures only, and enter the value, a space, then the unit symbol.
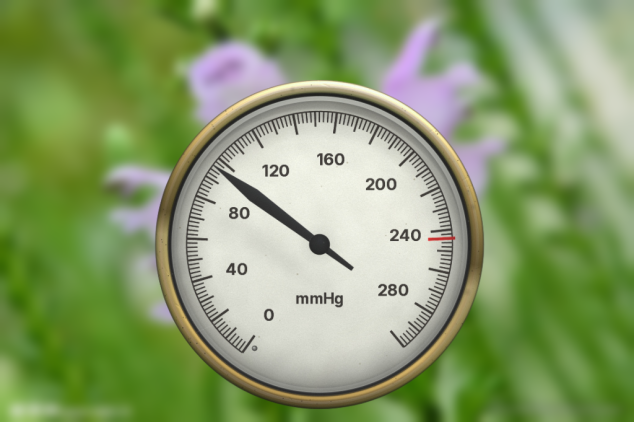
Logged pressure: 96 mmHg
